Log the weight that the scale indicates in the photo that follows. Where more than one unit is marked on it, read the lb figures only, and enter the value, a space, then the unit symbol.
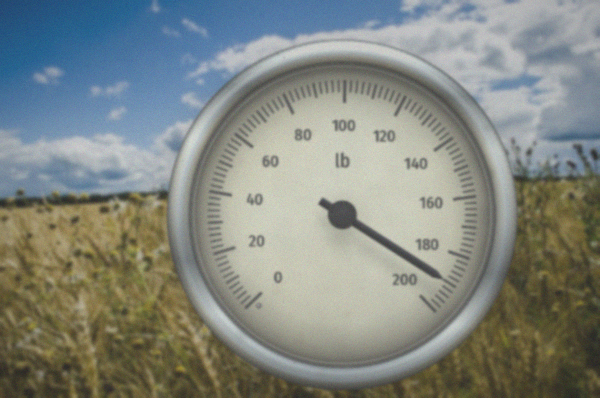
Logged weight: 190 lb
